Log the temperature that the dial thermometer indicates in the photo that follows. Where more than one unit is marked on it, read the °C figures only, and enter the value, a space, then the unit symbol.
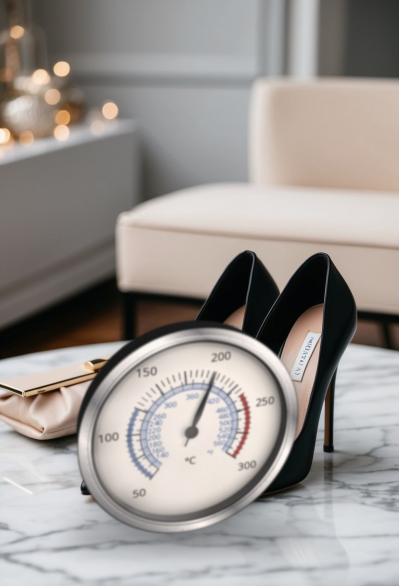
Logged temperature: 200 °C
